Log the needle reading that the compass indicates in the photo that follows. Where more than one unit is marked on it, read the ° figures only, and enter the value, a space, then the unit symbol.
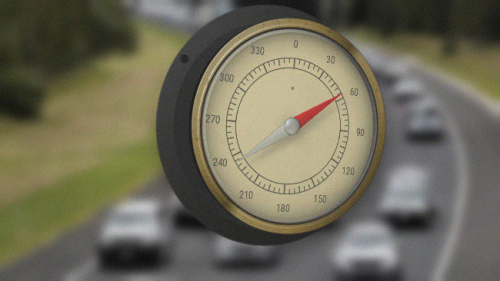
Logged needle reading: 55 °
